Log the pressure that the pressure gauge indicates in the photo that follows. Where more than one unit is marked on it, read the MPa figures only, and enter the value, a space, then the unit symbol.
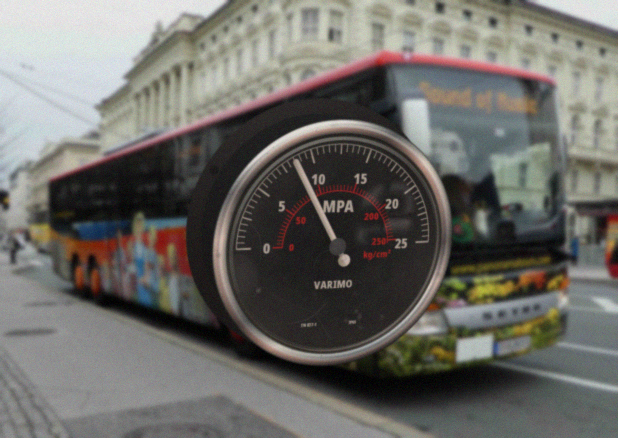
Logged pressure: 8.5 MPa
